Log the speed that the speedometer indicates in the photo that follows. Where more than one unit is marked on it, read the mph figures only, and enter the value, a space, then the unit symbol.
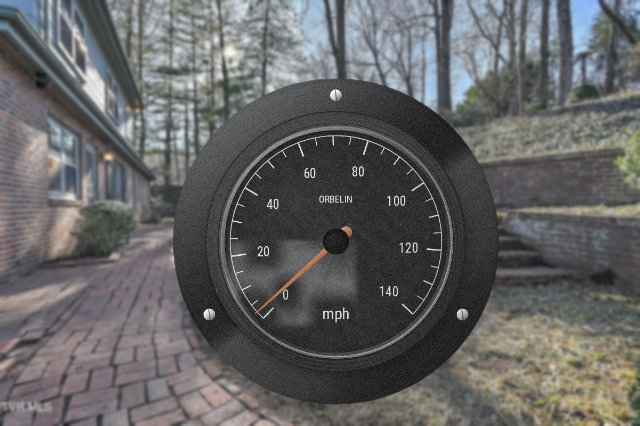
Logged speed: 2.5 mph
